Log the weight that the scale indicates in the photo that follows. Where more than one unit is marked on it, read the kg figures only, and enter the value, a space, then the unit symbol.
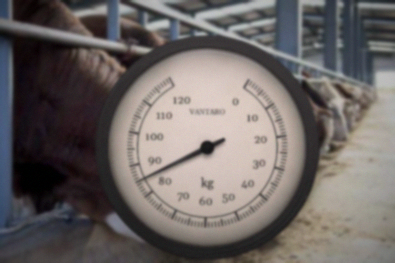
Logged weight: 85 kg
